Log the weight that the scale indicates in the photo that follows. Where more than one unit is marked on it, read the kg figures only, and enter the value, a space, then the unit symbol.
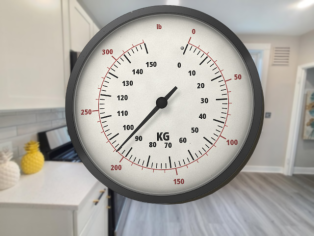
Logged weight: 94 kg
